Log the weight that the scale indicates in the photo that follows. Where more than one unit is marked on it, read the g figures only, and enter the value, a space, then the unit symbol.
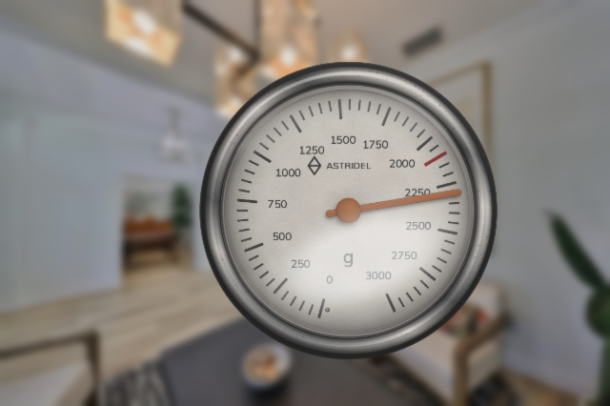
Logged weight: 2300 g
